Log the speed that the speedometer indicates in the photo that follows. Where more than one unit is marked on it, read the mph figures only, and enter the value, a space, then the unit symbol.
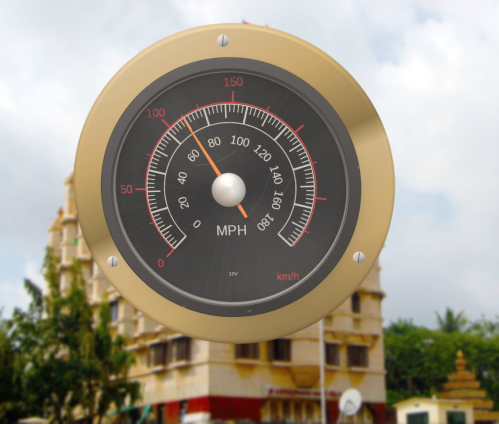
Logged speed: 70 mph
